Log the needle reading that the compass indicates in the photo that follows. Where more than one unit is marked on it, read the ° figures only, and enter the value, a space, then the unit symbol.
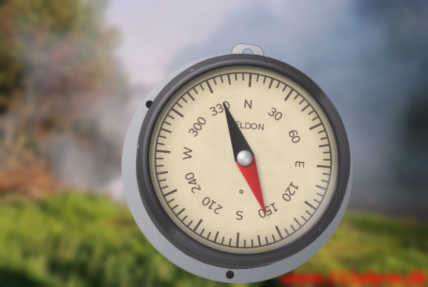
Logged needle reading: 155 °
